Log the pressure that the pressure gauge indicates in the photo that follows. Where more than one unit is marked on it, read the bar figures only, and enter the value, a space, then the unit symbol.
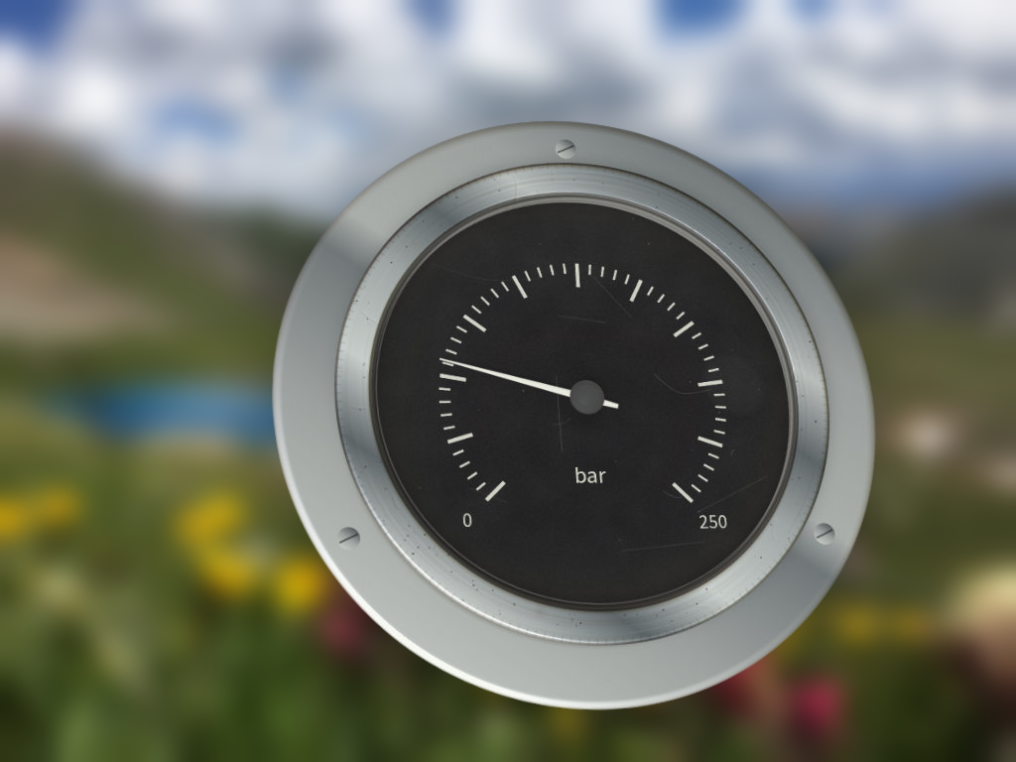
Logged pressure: 55 bar
